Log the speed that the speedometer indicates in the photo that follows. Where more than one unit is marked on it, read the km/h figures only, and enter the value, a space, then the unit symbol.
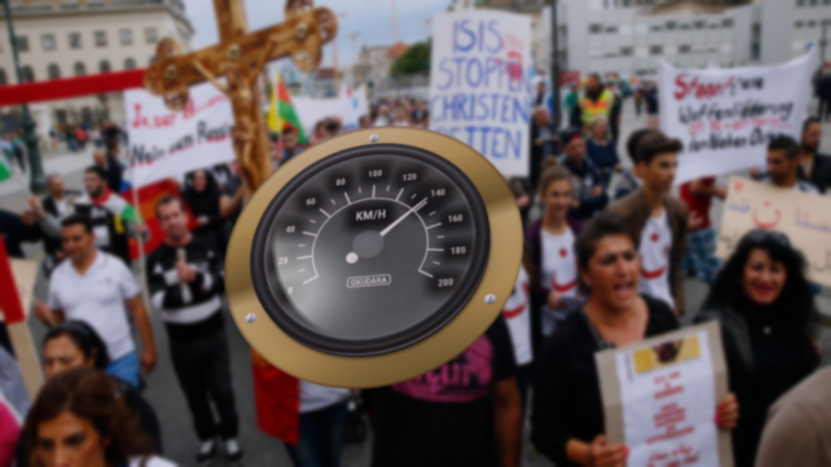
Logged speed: 140 km/h
